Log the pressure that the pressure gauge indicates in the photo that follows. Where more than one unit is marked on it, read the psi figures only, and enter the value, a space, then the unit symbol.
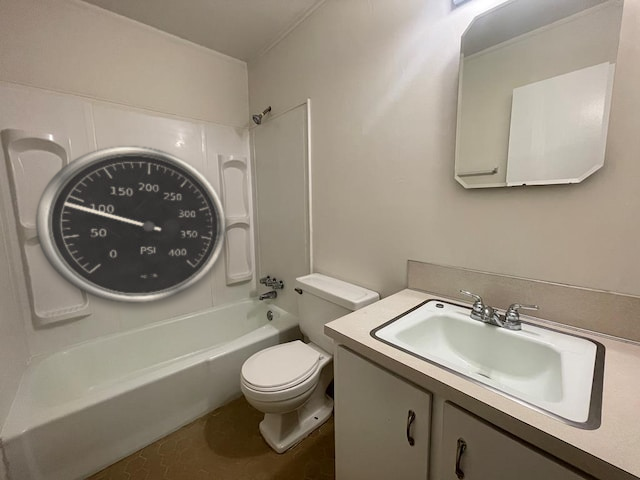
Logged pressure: 90 psi
